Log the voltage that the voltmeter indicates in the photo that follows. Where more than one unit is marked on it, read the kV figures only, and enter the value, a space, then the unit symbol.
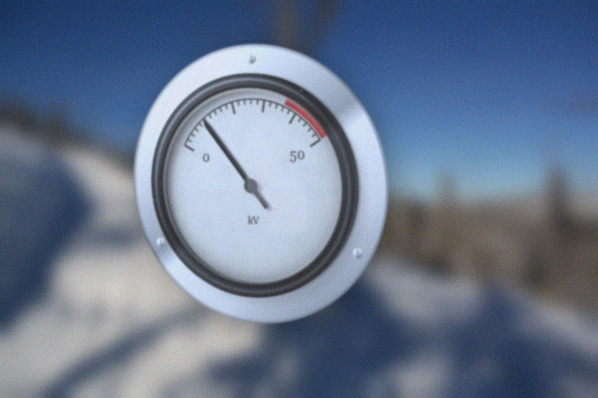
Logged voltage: 10 kV
